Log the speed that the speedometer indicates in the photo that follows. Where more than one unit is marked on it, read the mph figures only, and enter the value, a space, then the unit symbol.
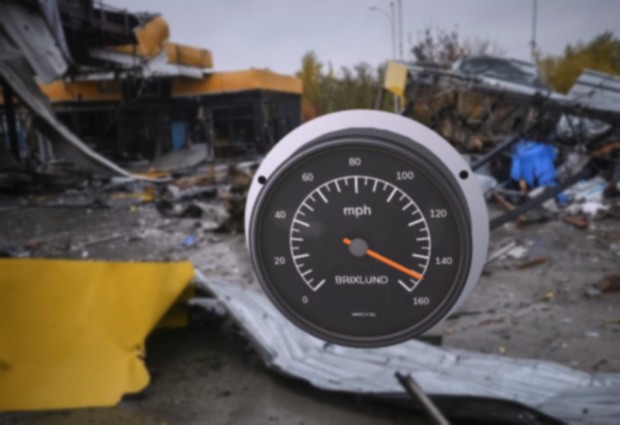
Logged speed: 150 mph
